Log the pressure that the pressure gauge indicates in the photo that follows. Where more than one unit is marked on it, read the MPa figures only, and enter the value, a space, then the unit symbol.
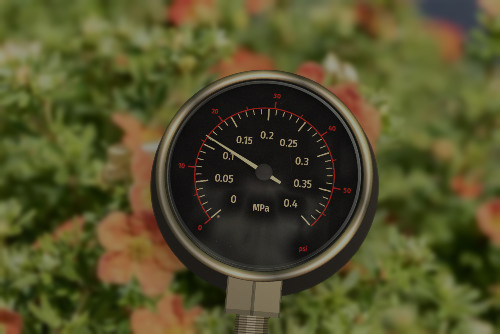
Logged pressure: 0.11 MPa
